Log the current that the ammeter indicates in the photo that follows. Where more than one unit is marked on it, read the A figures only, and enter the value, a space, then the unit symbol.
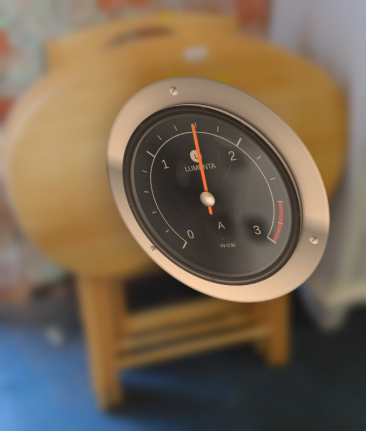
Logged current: 1.6 A
